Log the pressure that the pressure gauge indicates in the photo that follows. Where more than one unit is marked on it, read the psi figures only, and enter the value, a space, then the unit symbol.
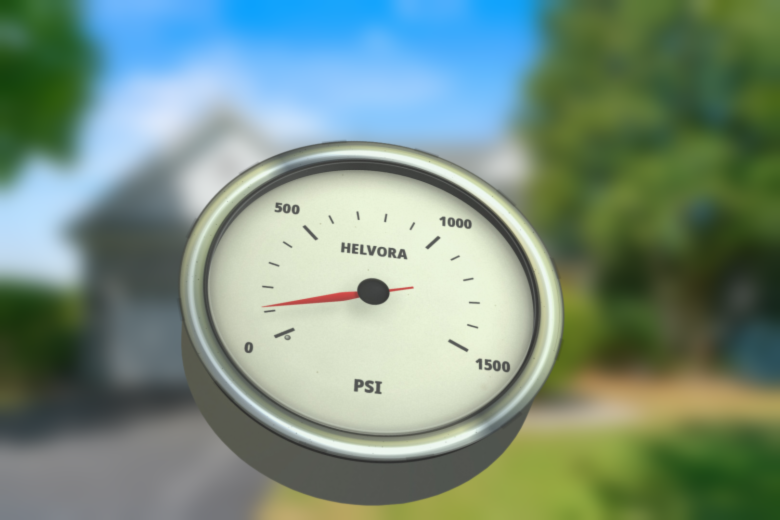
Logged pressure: 100 psi
